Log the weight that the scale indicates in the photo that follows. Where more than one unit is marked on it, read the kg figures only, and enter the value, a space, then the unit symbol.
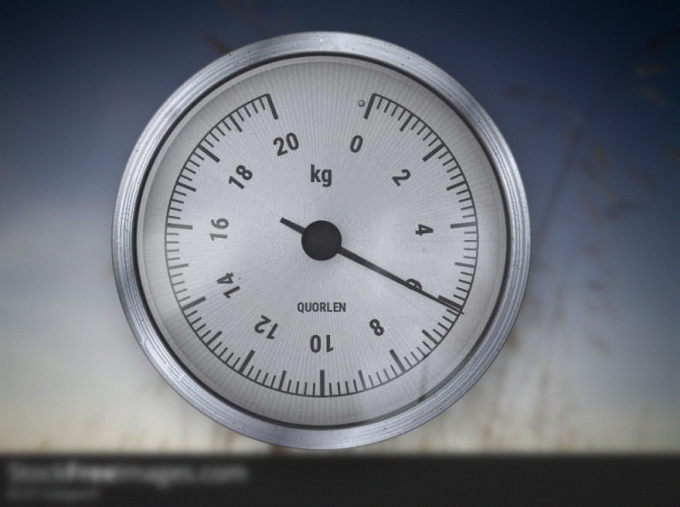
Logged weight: 6.1 kg
